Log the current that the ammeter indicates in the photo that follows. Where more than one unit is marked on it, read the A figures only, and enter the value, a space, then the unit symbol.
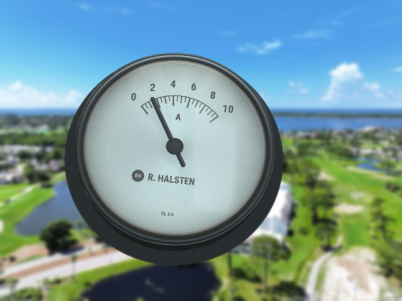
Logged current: 1.5 A
